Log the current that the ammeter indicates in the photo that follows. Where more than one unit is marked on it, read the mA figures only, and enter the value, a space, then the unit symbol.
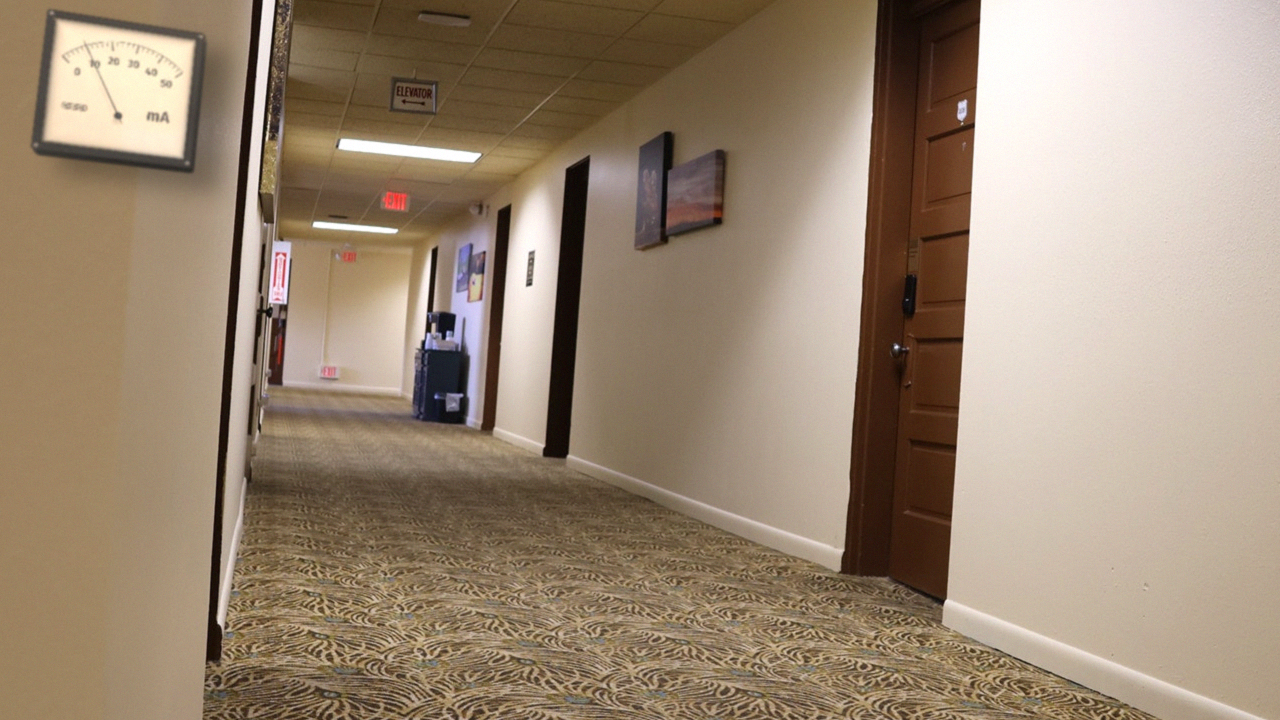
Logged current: 10 mA
